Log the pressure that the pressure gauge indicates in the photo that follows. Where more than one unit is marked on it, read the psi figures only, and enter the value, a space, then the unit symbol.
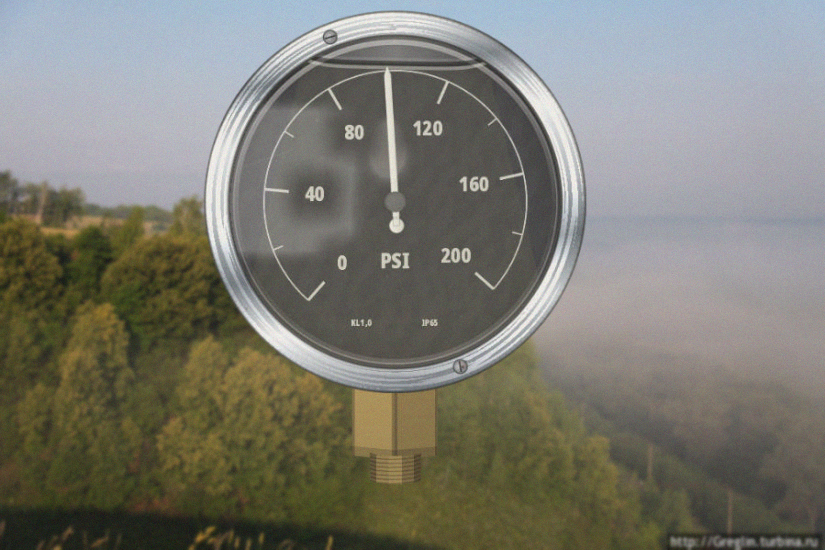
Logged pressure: 100 psi
